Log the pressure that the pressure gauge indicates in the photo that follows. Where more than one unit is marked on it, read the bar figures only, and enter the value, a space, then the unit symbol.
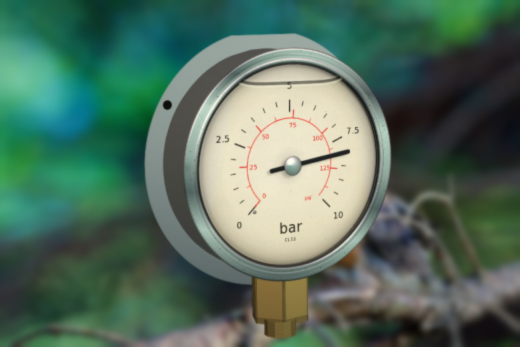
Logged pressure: 8 bar
